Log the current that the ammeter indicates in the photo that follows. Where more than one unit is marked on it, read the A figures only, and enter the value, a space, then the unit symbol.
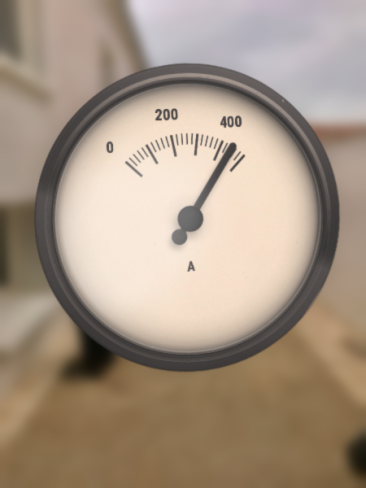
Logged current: 440 A
